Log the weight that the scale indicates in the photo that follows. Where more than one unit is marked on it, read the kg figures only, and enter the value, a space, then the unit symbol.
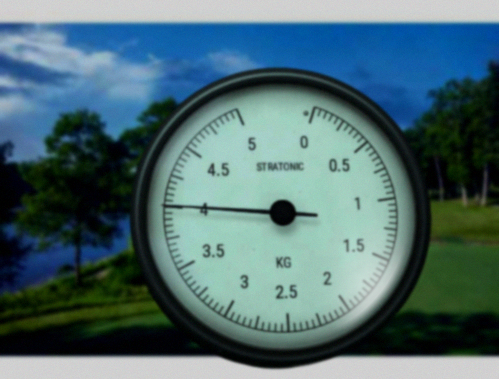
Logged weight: 4 kg
